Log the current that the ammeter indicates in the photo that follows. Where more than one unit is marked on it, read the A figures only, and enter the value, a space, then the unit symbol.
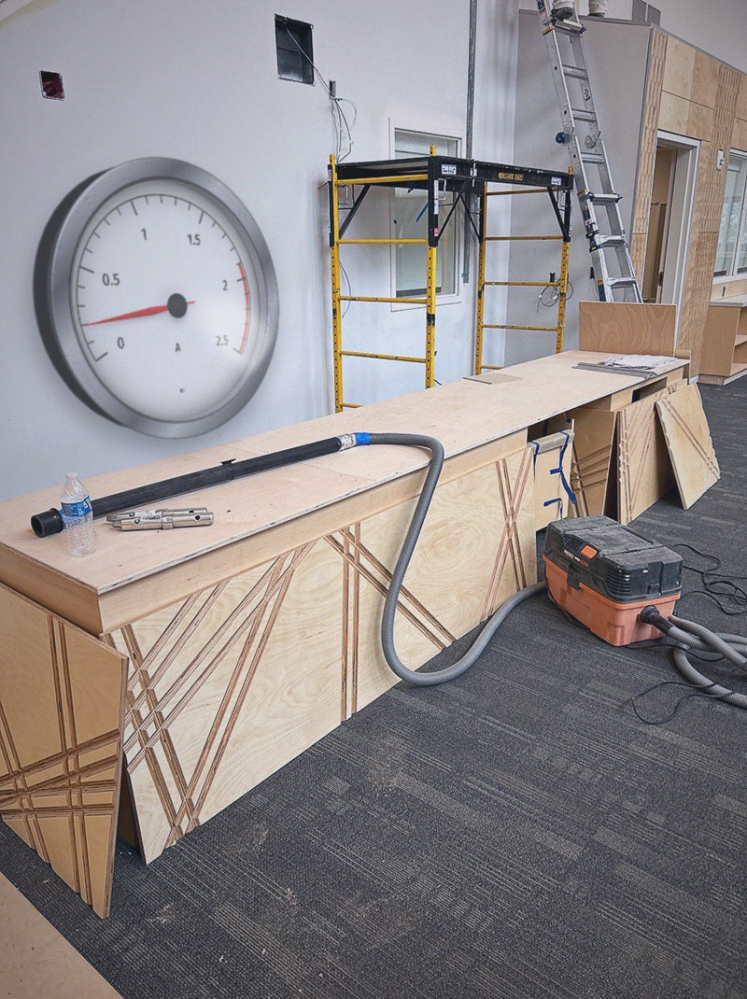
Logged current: 0.2 A
